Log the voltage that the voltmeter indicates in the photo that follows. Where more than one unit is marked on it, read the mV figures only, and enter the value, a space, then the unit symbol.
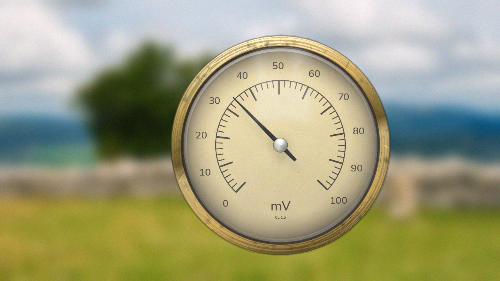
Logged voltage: 34 mV
